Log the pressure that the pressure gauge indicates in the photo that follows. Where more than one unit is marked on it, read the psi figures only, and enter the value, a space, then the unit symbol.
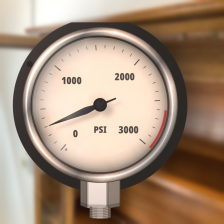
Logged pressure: 300 psi
